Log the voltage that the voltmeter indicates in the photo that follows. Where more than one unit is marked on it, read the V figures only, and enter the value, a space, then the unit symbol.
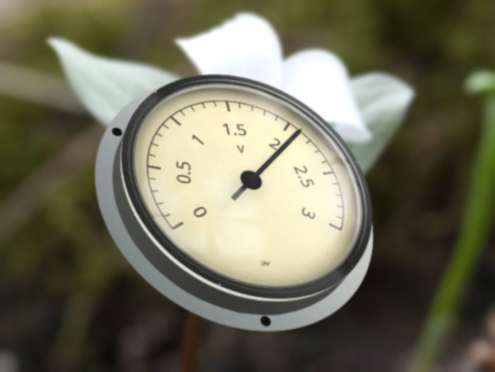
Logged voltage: 2.1 V
